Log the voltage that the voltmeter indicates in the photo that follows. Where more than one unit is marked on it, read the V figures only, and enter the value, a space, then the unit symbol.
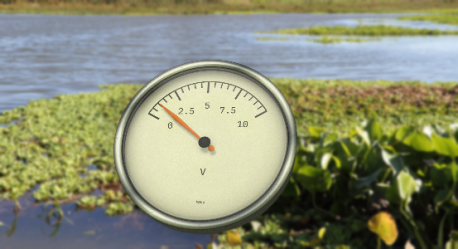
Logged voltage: 1 V
